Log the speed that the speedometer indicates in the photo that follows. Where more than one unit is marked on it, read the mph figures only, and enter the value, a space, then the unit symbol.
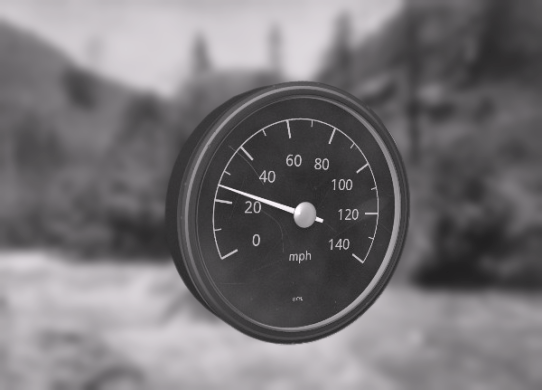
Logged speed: 25 mph
